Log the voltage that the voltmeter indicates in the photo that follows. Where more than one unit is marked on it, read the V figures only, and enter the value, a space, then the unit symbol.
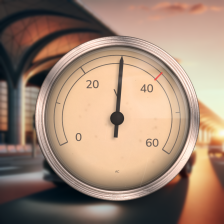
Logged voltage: 30 V
